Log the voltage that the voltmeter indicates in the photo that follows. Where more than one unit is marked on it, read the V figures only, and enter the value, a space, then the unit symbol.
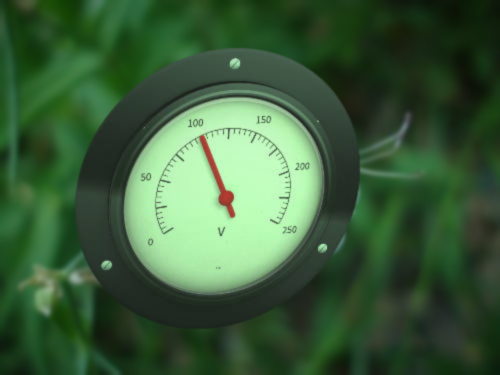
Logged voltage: 100 V
